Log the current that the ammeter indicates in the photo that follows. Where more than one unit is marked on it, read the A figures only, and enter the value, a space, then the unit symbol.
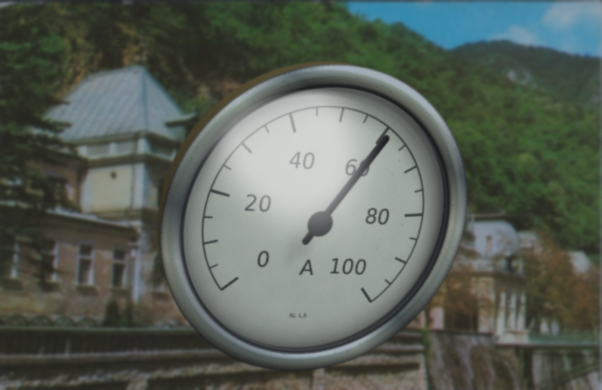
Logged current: 60 A
